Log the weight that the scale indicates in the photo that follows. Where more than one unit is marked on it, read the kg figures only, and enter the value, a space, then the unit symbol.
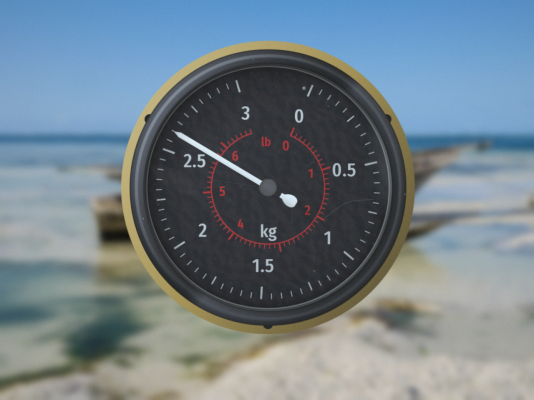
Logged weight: 2.6 kg
